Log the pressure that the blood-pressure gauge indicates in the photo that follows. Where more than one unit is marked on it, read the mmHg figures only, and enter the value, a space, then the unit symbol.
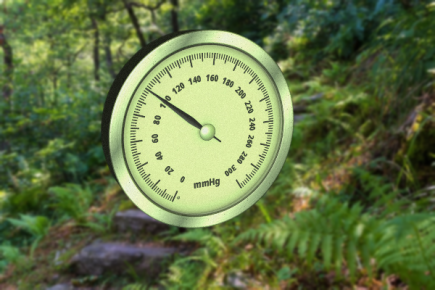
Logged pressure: 100 mmHg
